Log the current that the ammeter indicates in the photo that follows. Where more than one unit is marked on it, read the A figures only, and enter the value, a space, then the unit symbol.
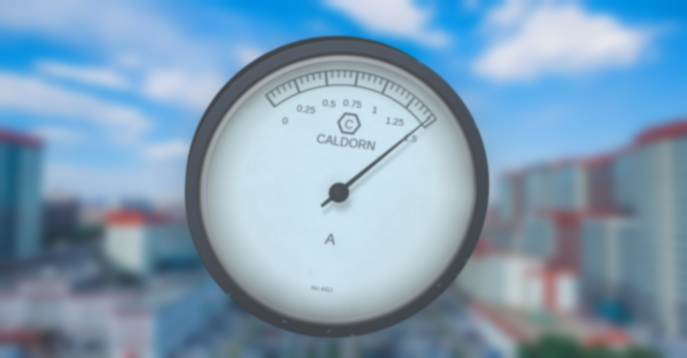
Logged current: 1.45 A
